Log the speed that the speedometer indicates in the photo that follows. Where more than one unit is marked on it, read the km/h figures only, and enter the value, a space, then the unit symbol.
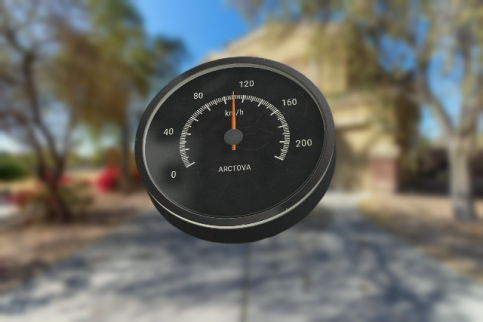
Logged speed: 110 km/h
